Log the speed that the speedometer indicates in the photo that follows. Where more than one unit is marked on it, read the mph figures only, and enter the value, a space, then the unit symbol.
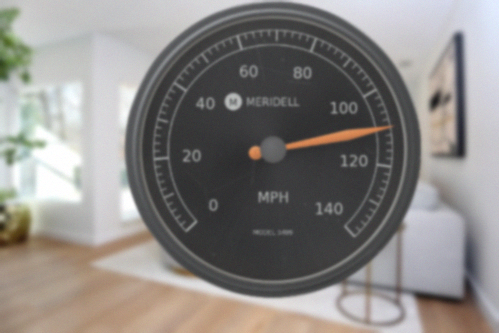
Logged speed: 110 mph
